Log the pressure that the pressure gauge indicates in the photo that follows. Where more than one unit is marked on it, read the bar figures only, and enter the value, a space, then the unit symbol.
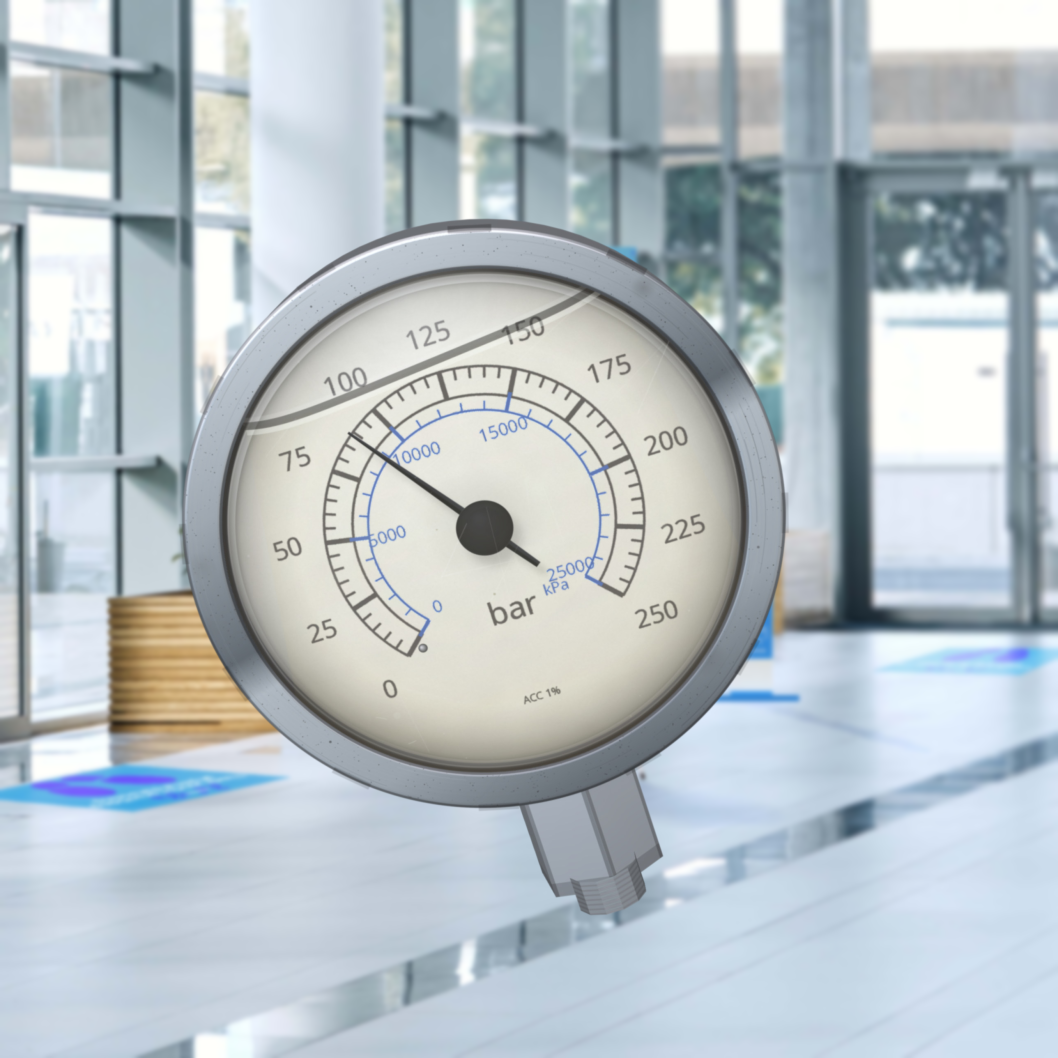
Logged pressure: 90 bar
